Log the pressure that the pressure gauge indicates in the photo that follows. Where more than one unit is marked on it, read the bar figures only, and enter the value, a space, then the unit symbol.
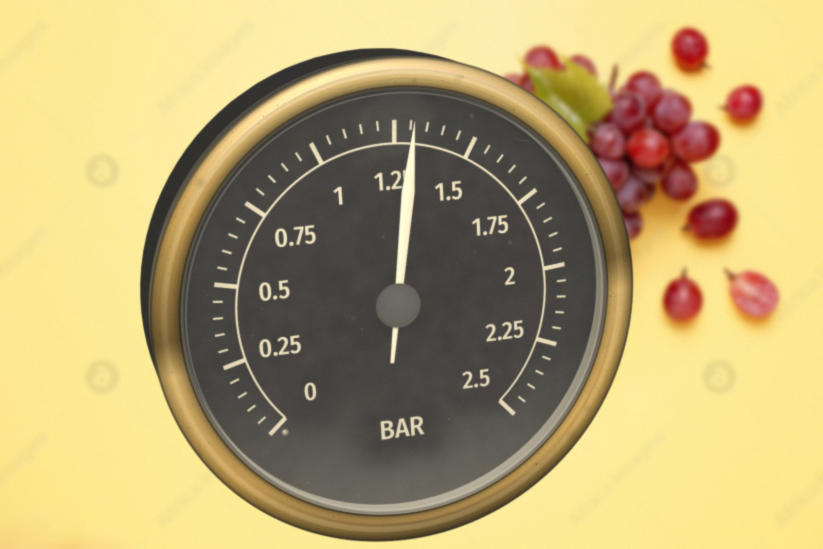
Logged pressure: 1.3 bar
